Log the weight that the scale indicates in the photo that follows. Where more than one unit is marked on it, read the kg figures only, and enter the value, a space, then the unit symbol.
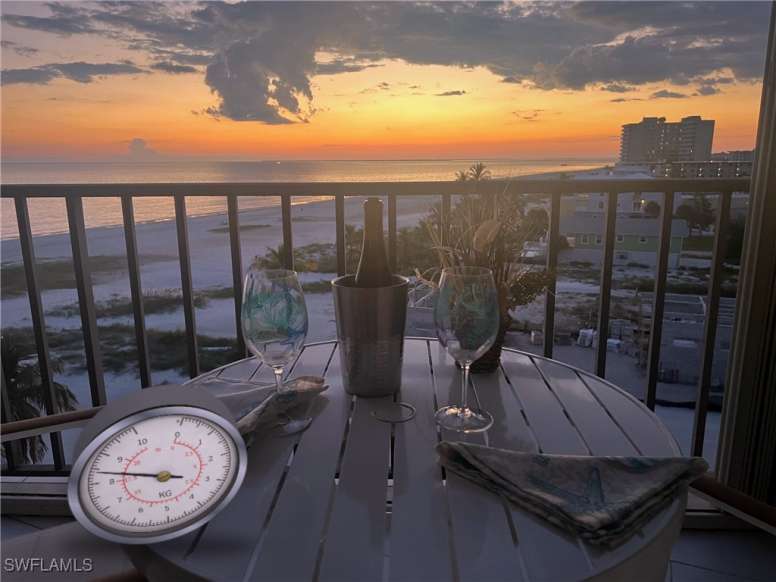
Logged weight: 8.5 kg
